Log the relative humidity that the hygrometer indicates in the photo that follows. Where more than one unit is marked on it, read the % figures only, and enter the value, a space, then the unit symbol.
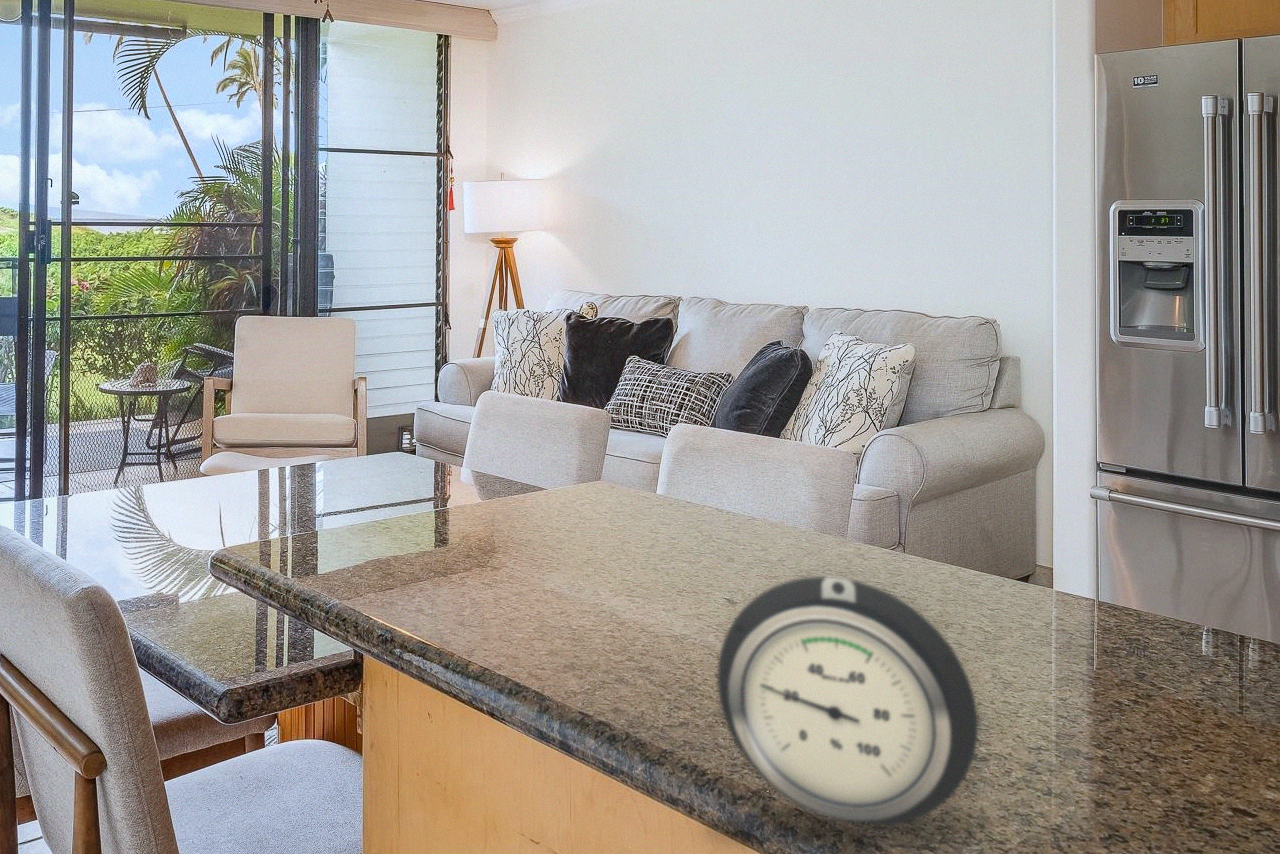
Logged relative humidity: 20 %
